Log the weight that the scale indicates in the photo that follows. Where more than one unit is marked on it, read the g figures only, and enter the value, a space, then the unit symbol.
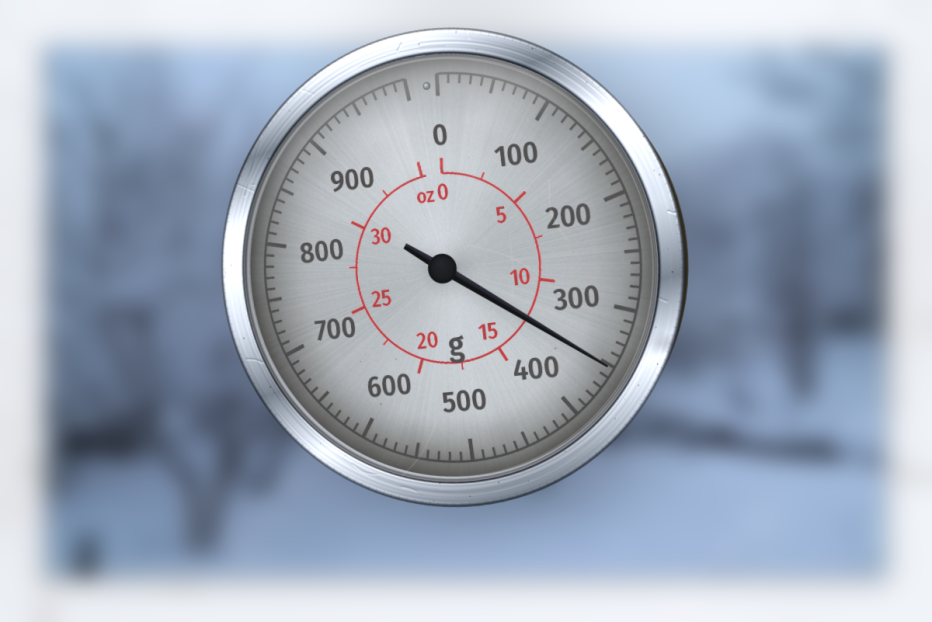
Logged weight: 350 g
